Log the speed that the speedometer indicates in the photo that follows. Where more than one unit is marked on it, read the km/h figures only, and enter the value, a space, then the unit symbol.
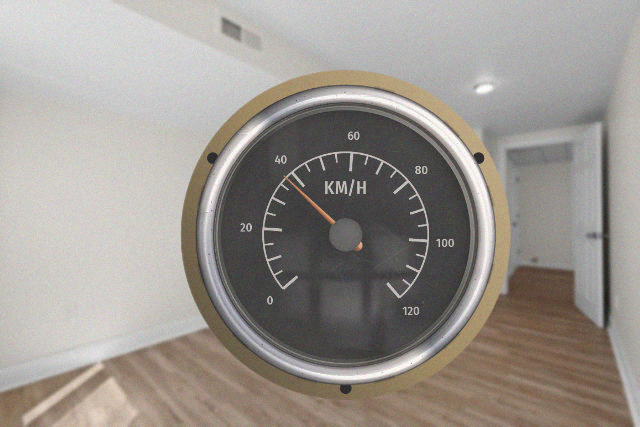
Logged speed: 37.5 km/h
